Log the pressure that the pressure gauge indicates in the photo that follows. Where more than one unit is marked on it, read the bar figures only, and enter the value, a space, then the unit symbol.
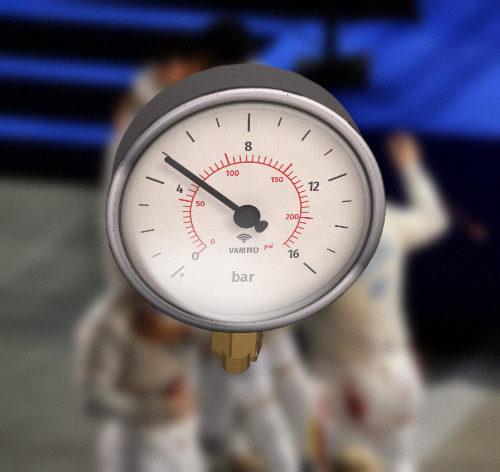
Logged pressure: 5 bar
